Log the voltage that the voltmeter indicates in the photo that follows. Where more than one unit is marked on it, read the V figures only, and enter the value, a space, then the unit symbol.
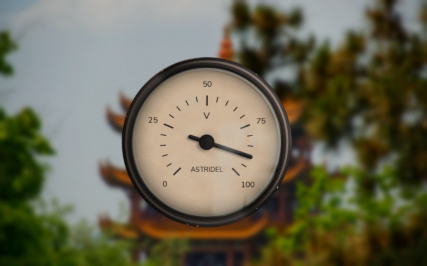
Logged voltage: 90 V
